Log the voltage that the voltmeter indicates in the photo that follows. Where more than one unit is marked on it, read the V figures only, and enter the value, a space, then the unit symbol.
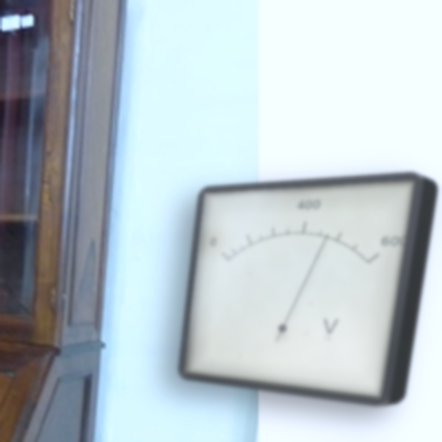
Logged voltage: 475 V
